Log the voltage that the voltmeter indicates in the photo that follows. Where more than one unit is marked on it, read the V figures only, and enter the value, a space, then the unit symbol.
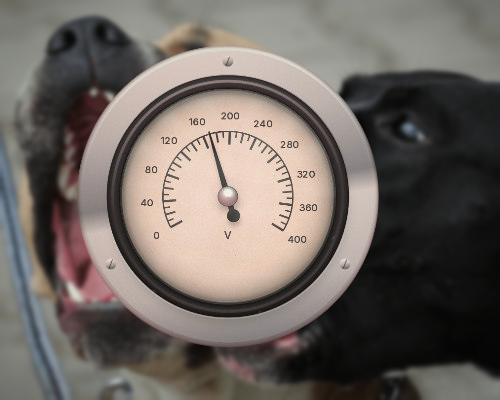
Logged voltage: 170 V
